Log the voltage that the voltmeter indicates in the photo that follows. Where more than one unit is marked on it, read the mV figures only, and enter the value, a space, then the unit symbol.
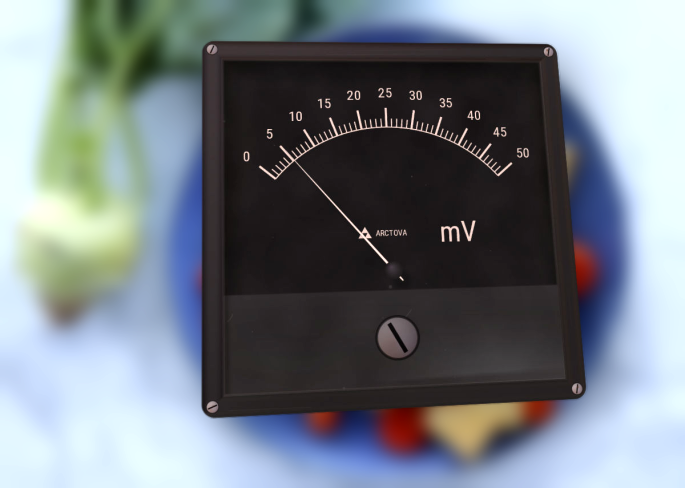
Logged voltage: 5 mV
